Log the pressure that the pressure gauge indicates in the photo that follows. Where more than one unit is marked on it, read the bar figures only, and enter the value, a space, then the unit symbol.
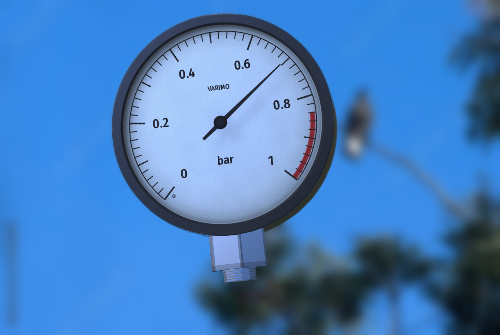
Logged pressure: 0.7 bar
